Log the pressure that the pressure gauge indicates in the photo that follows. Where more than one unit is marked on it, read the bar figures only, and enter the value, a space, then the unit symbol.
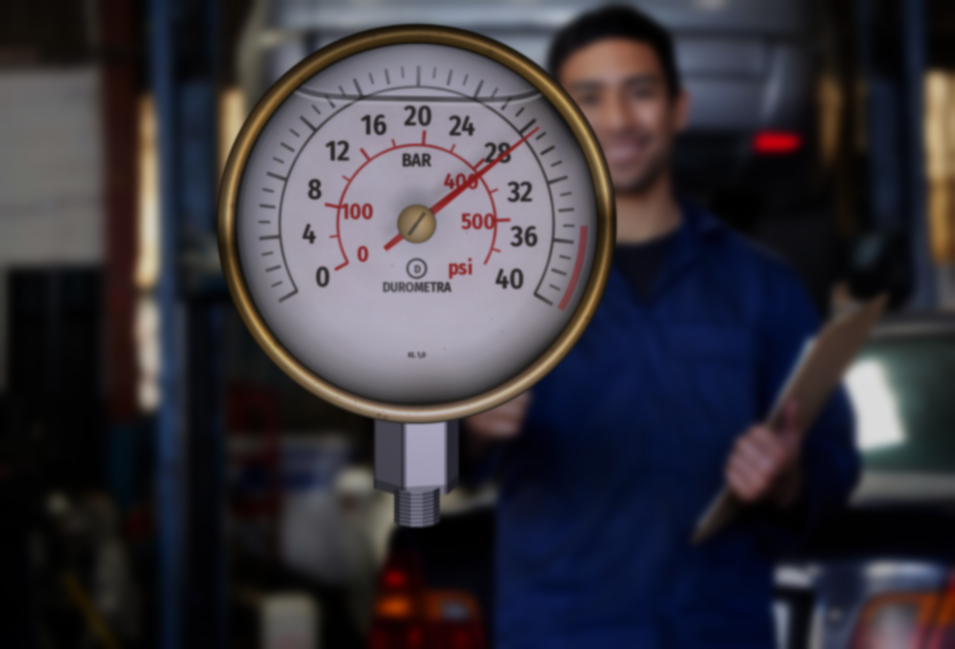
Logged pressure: 28.5 bar
